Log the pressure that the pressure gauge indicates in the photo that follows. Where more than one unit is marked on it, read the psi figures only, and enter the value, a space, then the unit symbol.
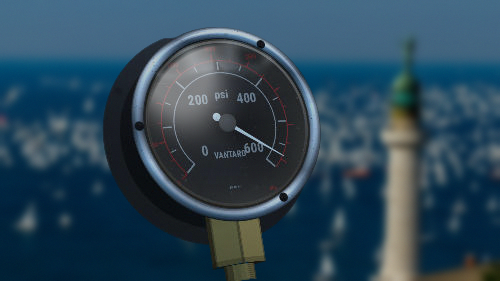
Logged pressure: 575 psi
